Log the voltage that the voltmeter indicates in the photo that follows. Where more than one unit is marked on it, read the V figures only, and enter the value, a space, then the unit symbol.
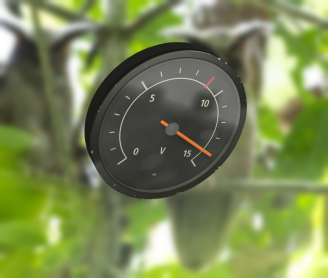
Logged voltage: 14 V
